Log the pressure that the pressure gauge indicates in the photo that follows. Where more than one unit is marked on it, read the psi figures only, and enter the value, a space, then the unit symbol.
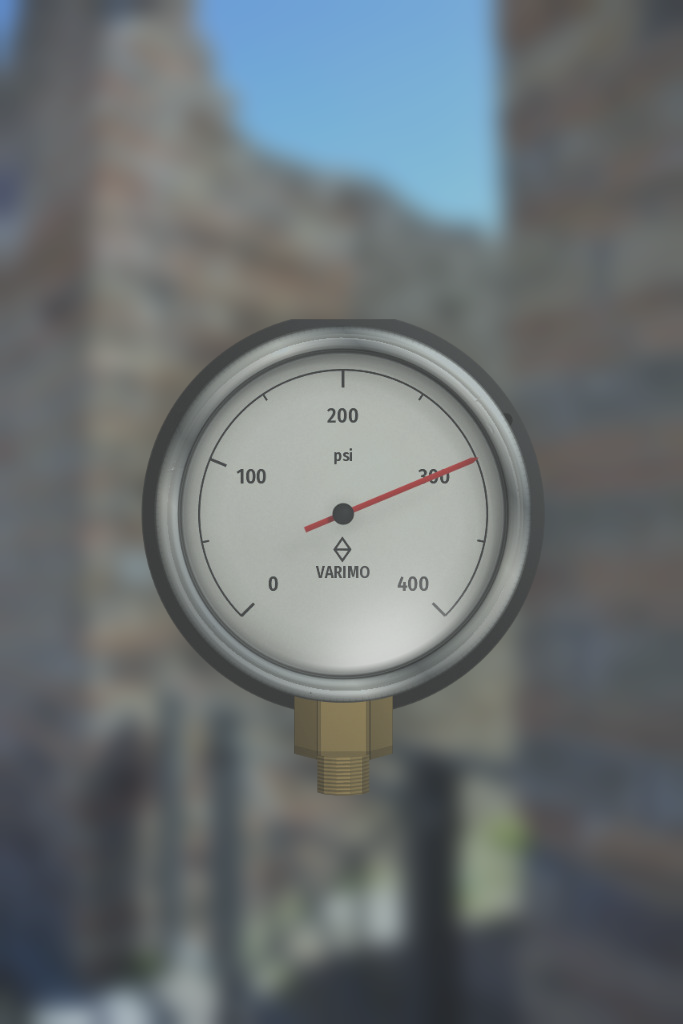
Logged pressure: 300 psi
